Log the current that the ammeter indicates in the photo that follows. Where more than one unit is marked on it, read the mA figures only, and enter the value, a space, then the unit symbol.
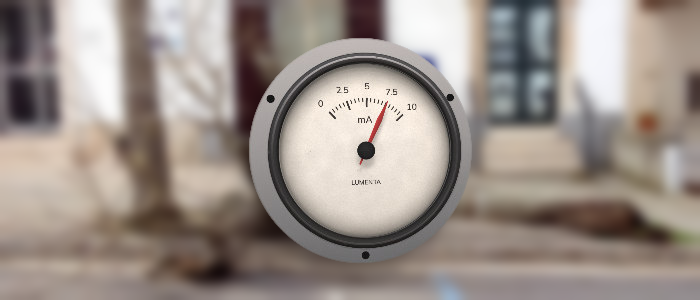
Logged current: 7.5 mA
